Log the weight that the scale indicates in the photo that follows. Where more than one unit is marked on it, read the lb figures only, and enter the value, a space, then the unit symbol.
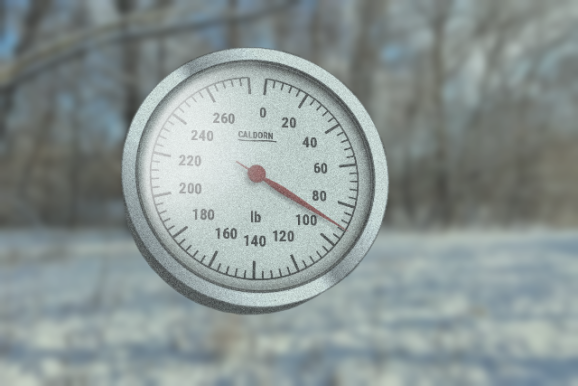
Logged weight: 92 lb
